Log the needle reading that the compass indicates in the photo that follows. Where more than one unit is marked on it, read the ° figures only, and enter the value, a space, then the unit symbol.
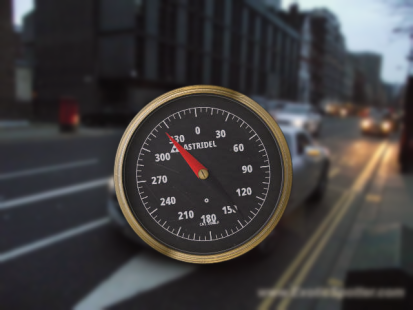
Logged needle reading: 325 °
